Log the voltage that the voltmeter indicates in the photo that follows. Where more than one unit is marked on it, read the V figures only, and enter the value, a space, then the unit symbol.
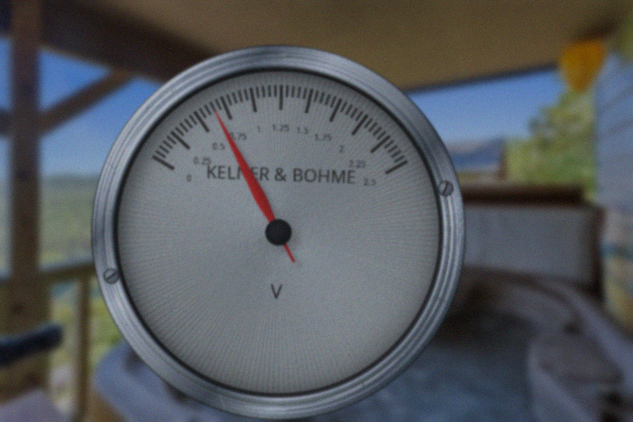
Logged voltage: 0.65 V
